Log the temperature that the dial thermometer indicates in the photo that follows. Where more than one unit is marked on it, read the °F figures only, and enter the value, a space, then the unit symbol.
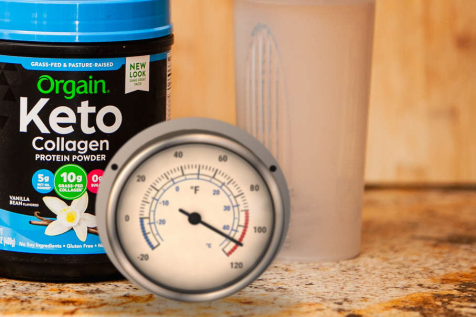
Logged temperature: 110 °F
